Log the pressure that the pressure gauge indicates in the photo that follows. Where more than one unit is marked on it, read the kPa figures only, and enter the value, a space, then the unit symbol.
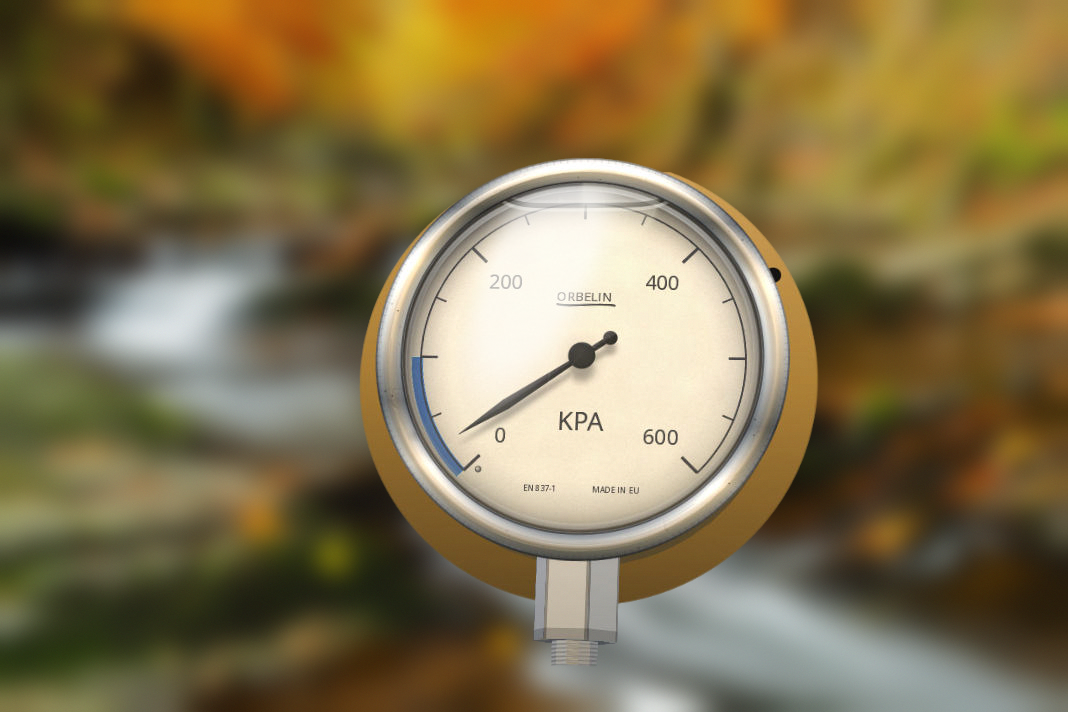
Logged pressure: 25 kPa
